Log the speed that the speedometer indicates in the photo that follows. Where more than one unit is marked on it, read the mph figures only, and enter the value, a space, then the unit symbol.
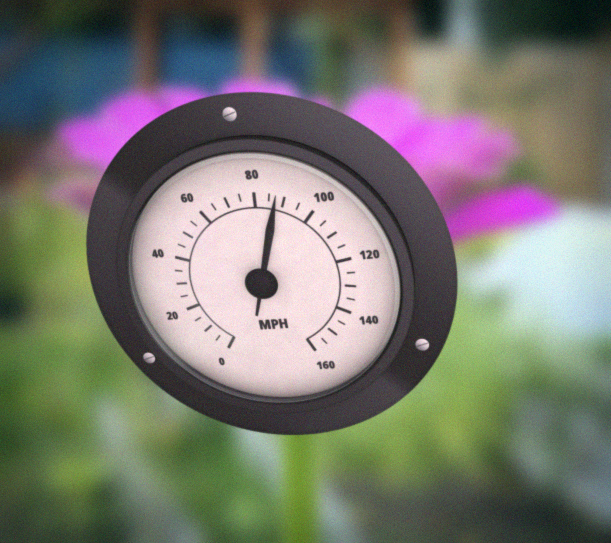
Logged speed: 87.5 mph
